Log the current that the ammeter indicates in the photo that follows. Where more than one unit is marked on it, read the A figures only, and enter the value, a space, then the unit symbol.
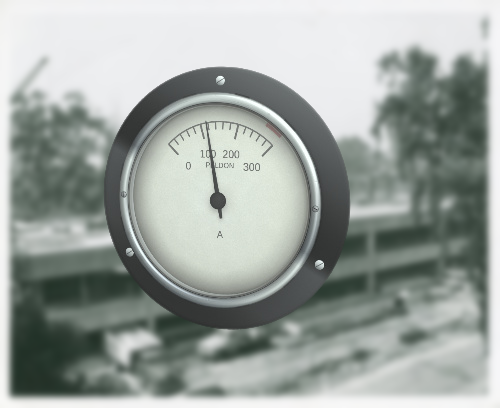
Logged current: 120 A
